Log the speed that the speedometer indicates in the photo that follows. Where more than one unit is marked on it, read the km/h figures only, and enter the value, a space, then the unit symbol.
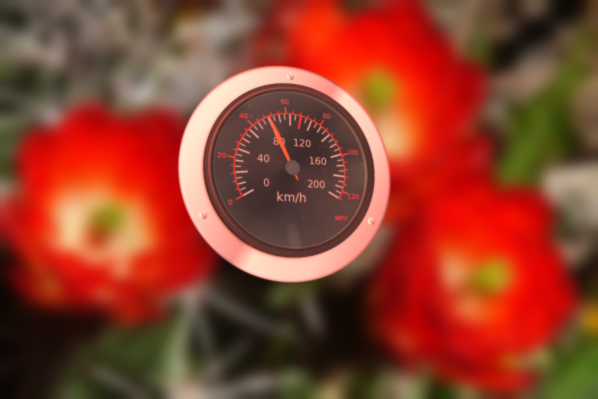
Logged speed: 80 km/h
